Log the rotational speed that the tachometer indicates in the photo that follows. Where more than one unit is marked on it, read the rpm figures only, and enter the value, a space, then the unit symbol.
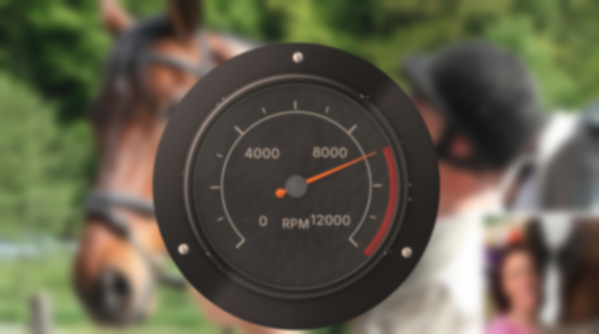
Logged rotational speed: 9000 rpm
